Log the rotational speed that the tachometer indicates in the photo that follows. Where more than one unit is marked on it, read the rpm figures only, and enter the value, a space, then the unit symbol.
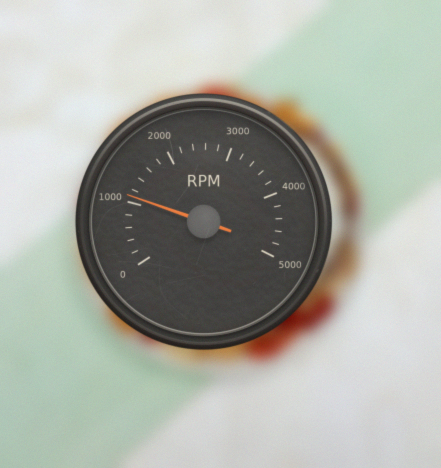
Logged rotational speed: 1100 rpm
